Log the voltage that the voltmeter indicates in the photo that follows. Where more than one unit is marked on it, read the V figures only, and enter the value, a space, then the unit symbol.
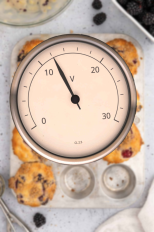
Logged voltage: 12 V
